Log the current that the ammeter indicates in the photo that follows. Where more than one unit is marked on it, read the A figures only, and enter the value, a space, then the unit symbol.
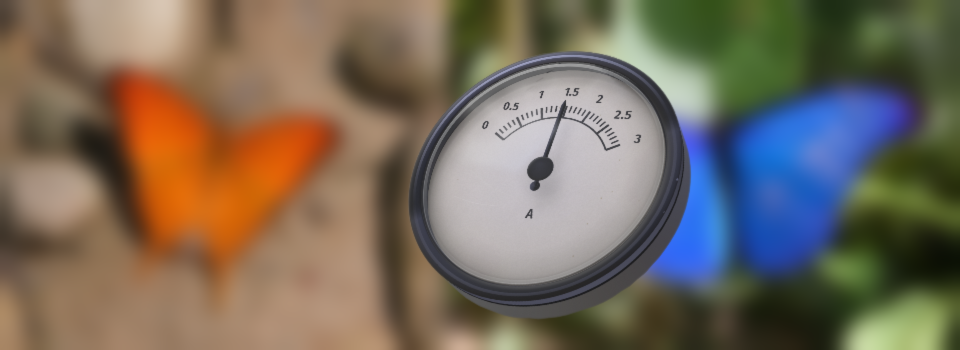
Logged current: 1.5 A
